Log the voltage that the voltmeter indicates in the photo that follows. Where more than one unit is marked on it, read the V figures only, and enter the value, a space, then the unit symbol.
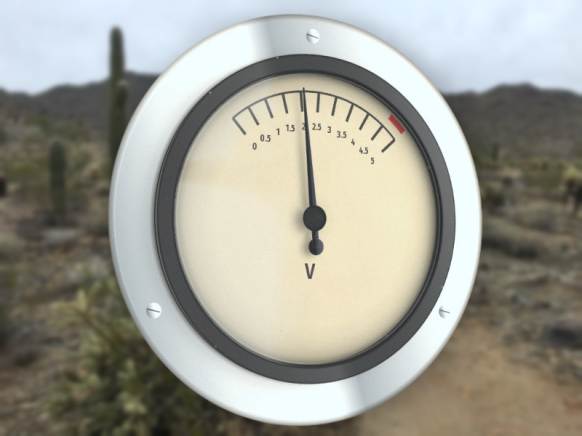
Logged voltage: 2 V
